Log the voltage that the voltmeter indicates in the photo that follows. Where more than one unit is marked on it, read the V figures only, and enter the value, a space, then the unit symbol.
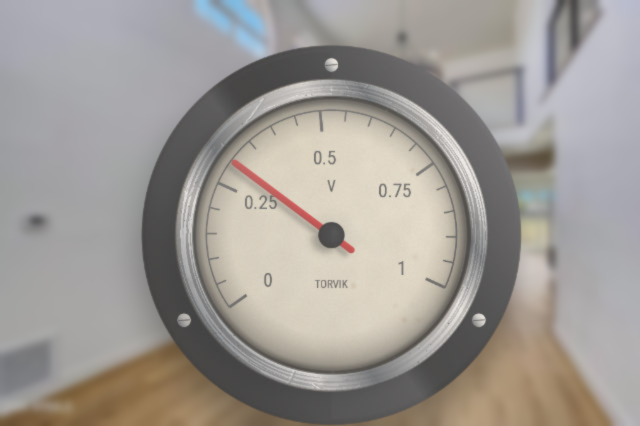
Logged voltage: 0.3 V
